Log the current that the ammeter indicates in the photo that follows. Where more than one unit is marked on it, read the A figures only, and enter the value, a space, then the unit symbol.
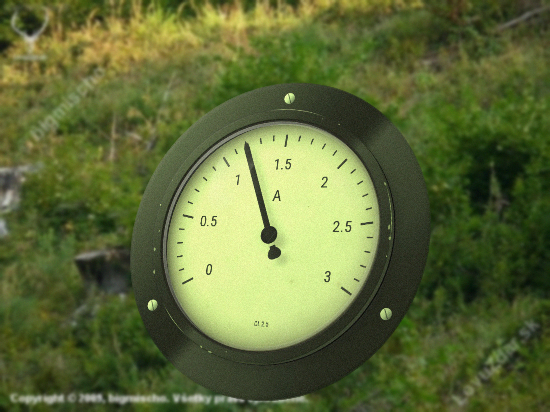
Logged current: 1.2 A
